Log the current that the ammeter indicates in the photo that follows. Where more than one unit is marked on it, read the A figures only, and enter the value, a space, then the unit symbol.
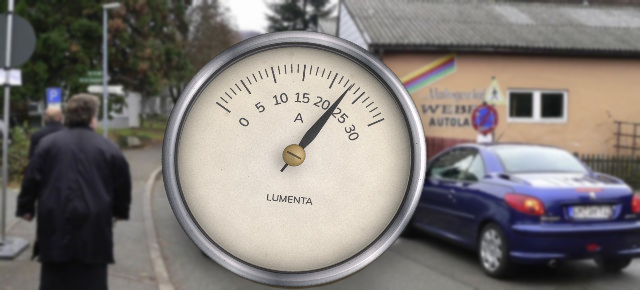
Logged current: 23 A
